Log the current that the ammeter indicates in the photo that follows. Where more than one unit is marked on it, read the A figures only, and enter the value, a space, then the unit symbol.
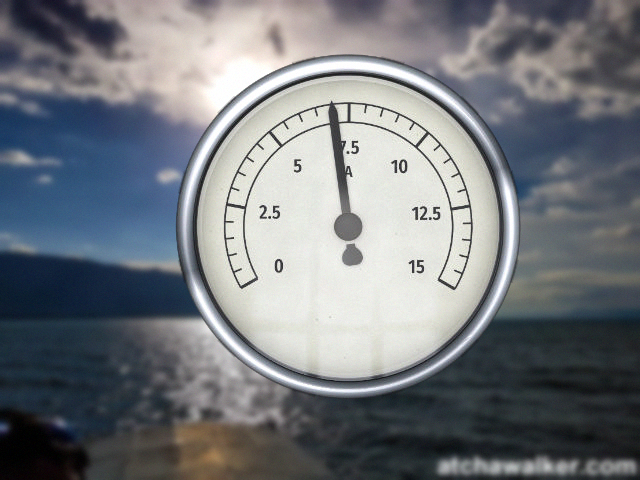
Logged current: 7 A
